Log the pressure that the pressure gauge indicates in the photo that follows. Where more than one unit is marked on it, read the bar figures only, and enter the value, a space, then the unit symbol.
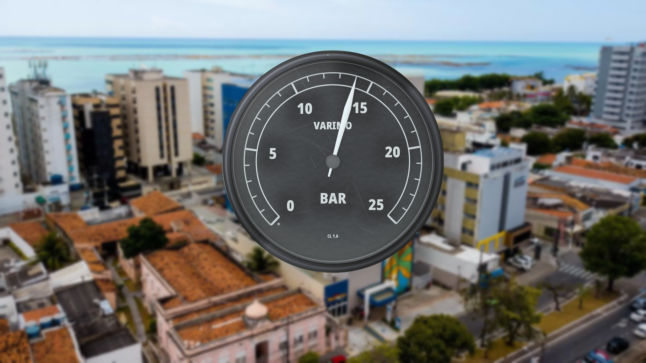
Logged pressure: 14 bar
